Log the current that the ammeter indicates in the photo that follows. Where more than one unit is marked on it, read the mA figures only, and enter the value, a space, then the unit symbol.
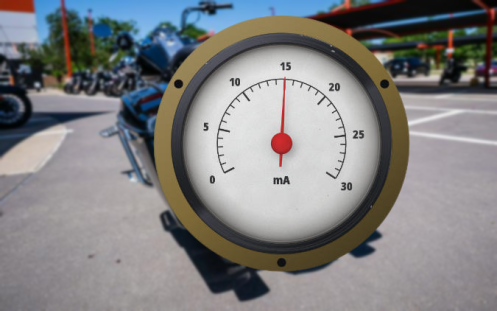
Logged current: 15 mA
